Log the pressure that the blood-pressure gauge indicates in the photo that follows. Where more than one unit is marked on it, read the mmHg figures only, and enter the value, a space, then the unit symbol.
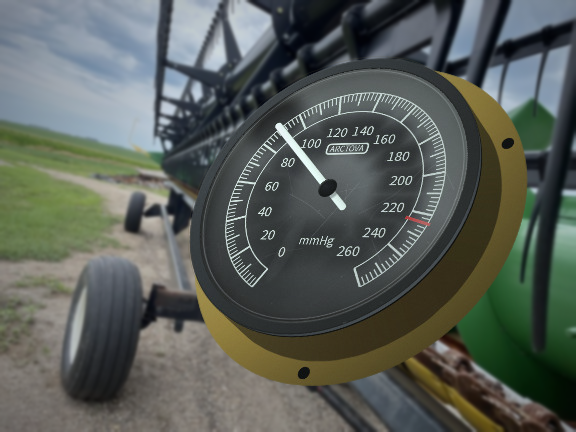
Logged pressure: 90 mmHg
